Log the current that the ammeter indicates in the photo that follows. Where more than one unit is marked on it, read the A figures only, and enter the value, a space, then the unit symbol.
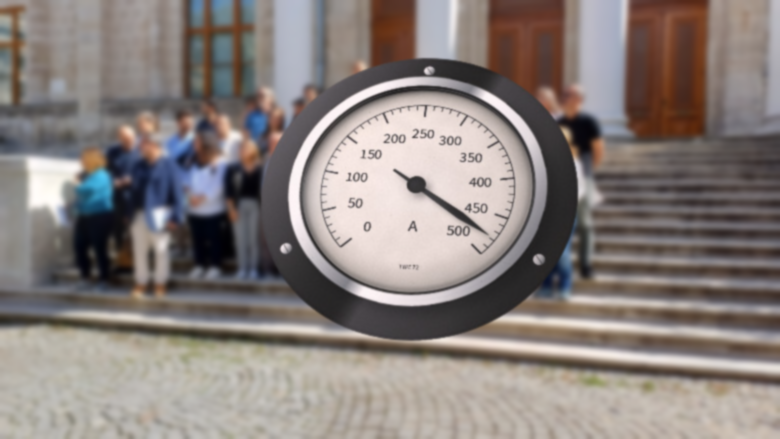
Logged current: 480 A
